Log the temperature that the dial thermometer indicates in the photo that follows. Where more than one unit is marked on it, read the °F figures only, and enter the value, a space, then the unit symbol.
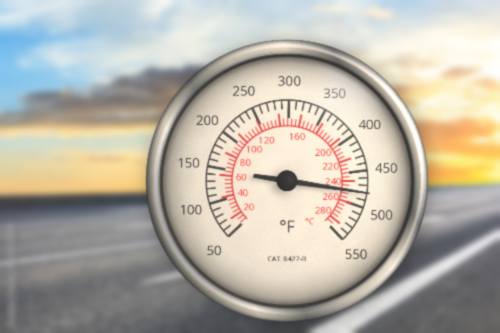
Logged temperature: 480 °F
